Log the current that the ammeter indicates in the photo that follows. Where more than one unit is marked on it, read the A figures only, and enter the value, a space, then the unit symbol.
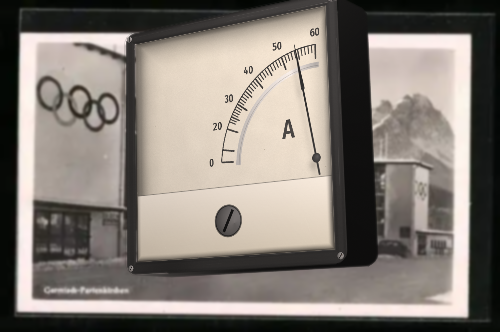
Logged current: 55 A
